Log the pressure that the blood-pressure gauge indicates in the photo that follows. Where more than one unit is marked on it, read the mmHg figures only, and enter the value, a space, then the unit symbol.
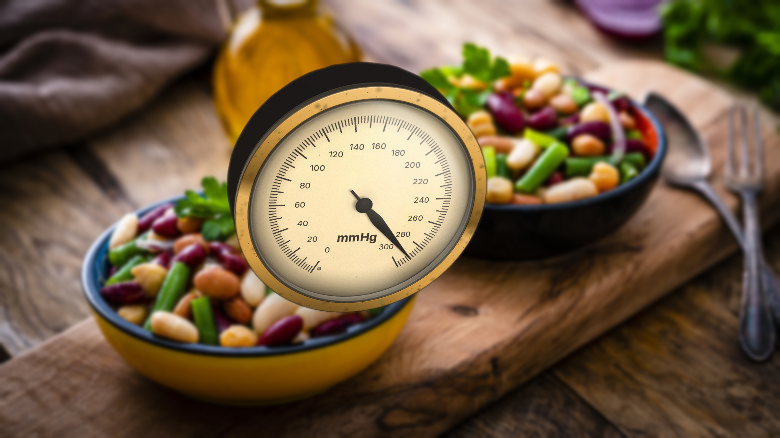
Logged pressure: 290 mmHg
